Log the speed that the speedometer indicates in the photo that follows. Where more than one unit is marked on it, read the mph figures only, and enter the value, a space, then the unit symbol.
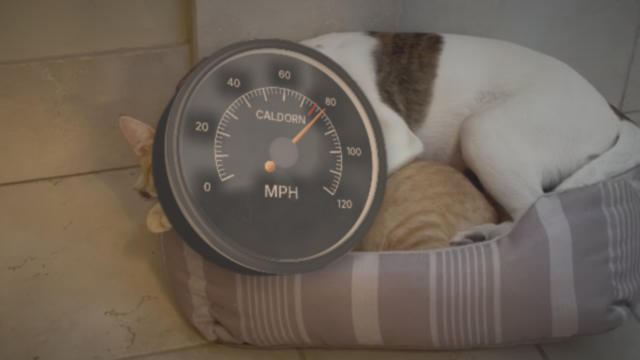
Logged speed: 80 mph
